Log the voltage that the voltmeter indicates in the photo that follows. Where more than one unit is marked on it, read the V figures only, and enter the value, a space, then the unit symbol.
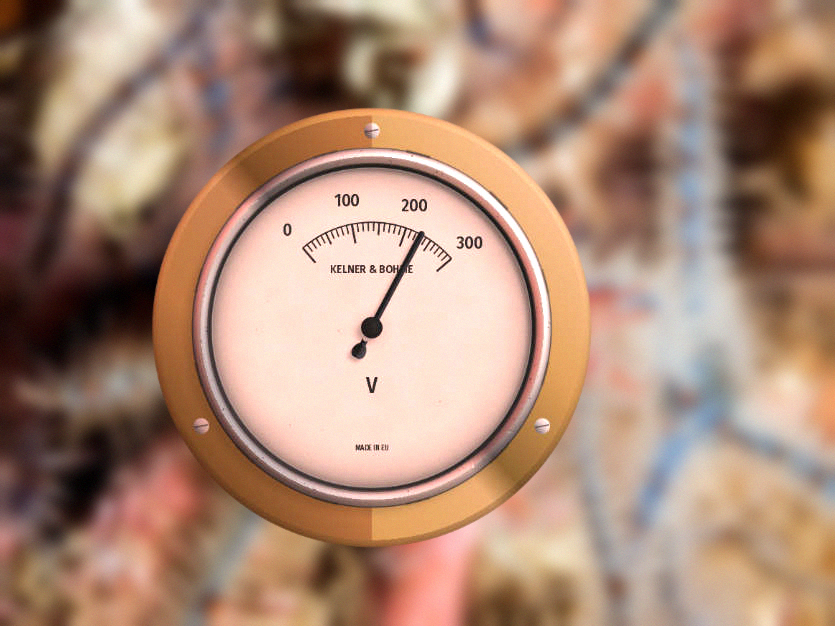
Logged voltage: 230 V
